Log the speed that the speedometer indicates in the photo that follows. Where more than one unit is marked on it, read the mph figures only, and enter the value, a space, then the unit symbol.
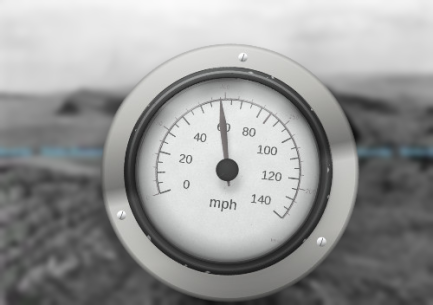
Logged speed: 60 mph
